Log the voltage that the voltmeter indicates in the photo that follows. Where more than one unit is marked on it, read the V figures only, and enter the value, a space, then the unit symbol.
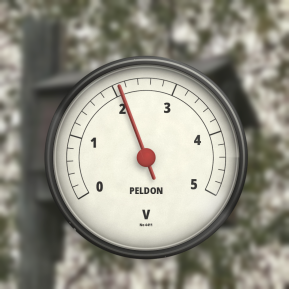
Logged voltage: 2.1 V
